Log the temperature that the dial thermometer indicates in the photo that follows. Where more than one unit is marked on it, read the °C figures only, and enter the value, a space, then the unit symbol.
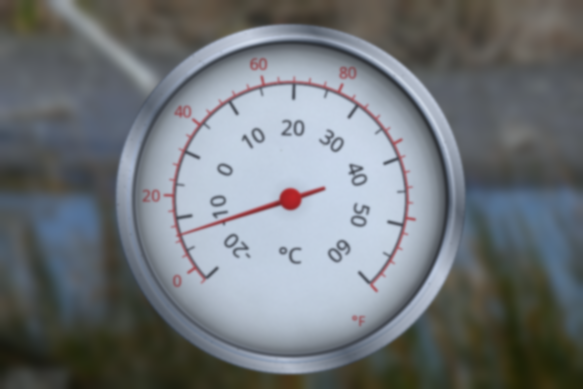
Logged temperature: -12.5 °C
